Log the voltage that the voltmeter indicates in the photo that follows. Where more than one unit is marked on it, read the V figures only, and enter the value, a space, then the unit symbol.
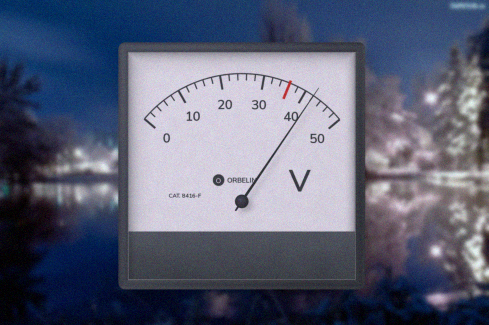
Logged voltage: 42 V
